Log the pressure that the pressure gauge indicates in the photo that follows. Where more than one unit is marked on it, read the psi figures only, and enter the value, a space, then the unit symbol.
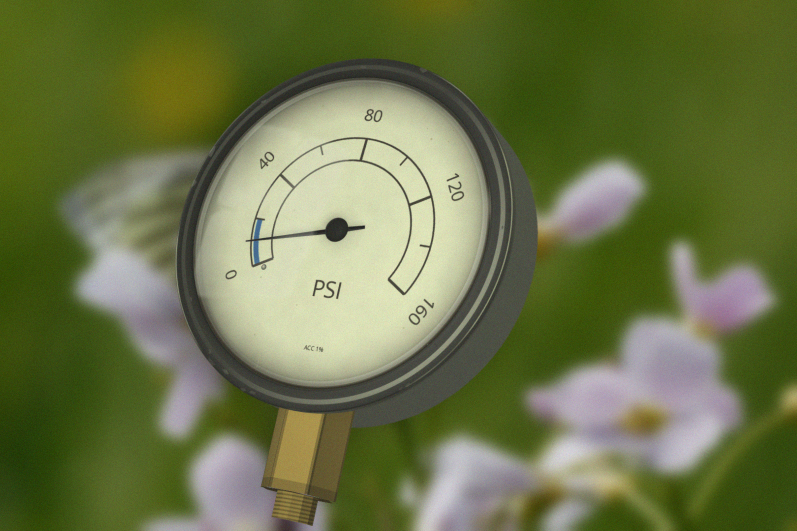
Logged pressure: 10 psi
